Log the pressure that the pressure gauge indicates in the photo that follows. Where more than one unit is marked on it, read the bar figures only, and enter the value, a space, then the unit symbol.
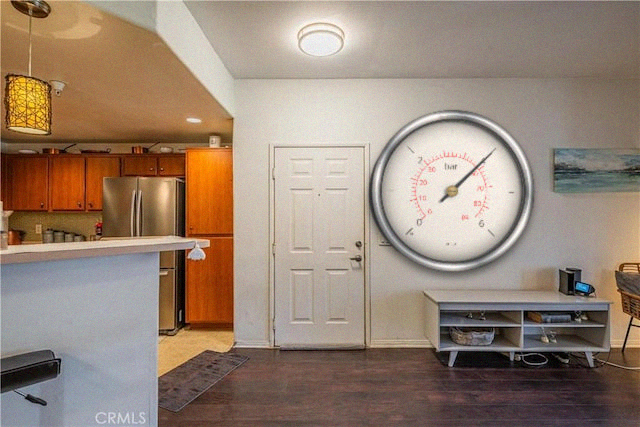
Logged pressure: 4 bar
